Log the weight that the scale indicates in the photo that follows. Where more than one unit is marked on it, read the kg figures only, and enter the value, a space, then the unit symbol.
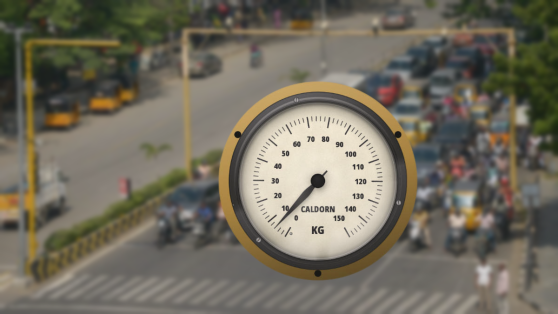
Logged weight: 6 kg
